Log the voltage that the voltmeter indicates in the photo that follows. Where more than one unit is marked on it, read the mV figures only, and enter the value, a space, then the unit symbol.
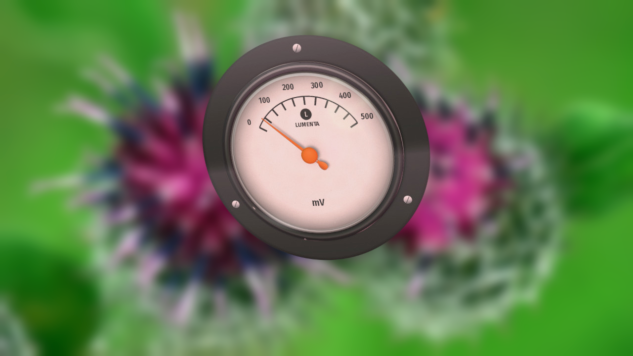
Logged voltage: 50 mV
